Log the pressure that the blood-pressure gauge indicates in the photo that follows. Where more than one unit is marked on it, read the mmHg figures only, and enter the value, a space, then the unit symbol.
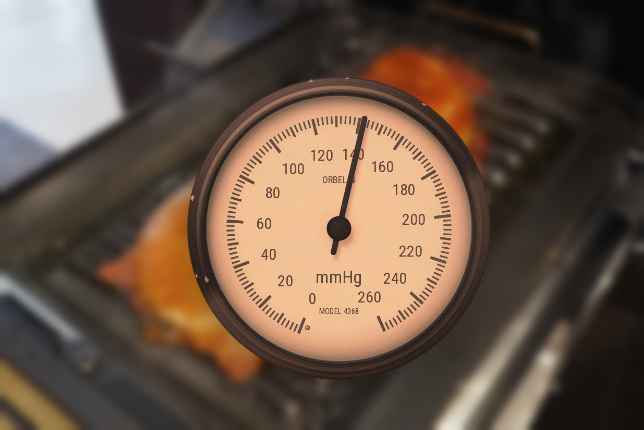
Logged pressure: 142 mmHg
